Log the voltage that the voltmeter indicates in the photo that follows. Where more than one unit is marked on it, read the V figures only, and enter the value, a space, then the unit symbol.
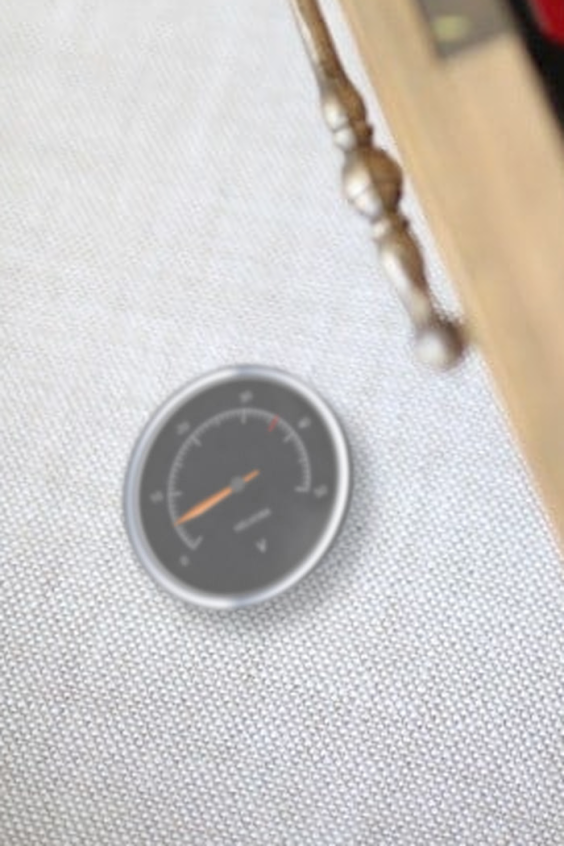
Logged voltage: 5 V
